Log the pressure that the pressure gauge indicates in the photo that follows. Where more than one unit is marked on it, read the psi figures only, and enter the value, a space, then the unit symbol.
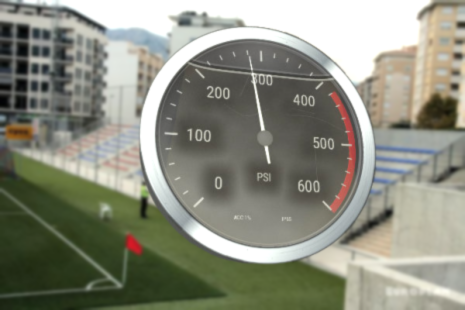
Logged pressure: 280 psi
